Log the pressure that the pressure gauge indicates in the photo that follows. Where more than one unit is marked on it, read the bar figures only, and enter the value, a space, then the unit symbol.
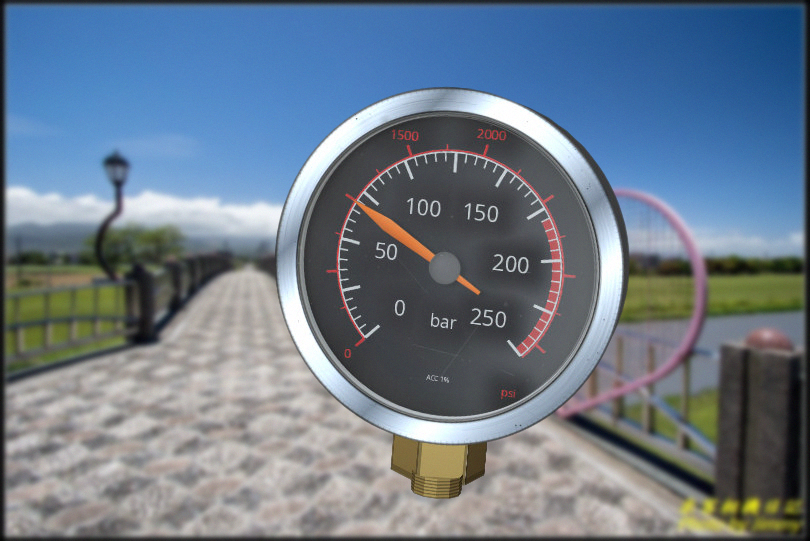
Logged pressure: 70 bar
